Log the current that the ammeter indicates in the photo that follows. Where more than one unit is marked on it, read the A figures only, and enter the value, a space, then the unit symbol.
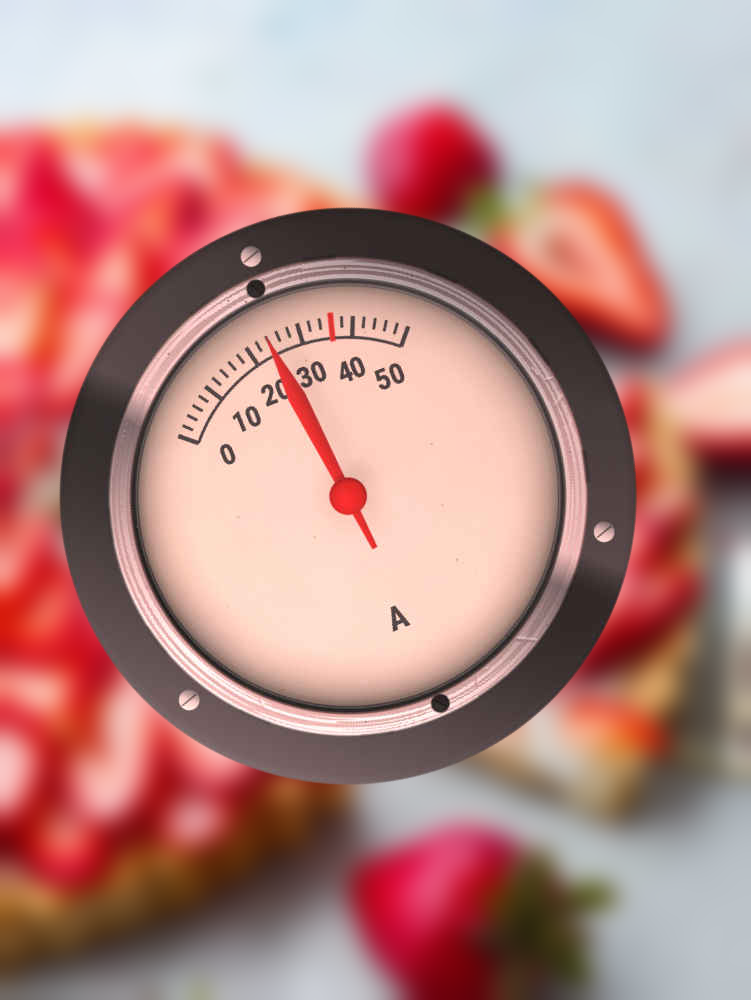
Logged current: 24 A
